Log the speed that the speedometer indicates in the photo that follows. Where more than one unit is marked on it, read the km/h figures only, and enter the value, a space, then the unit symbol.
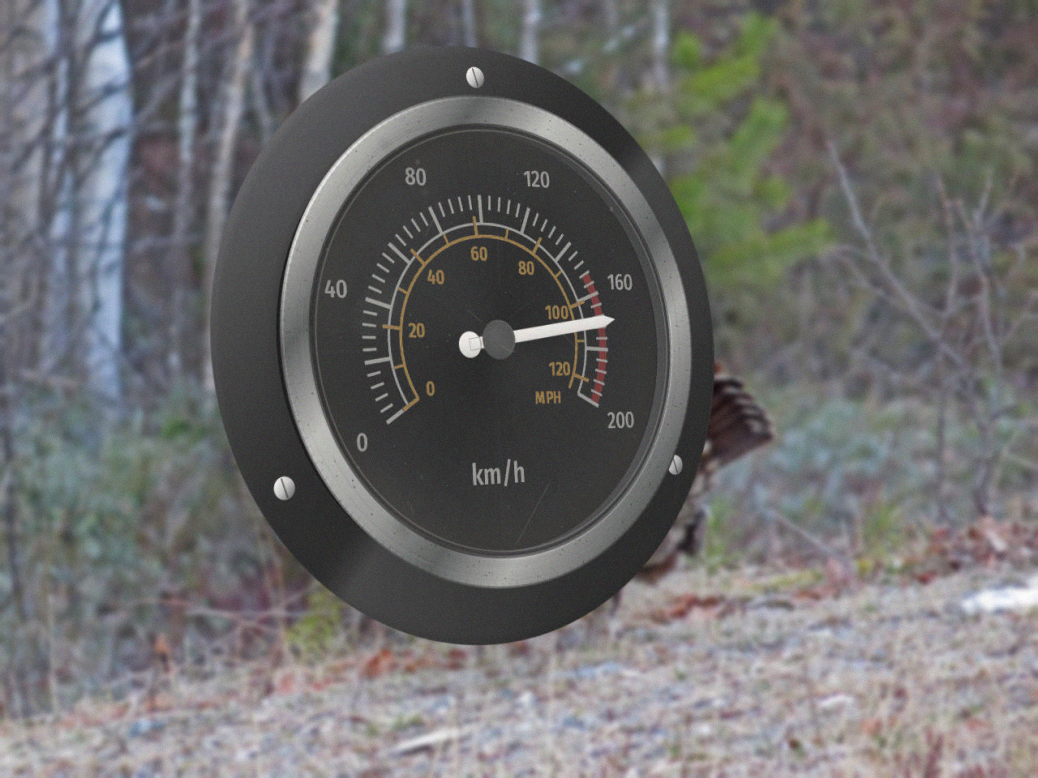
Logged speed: 170 km/h
